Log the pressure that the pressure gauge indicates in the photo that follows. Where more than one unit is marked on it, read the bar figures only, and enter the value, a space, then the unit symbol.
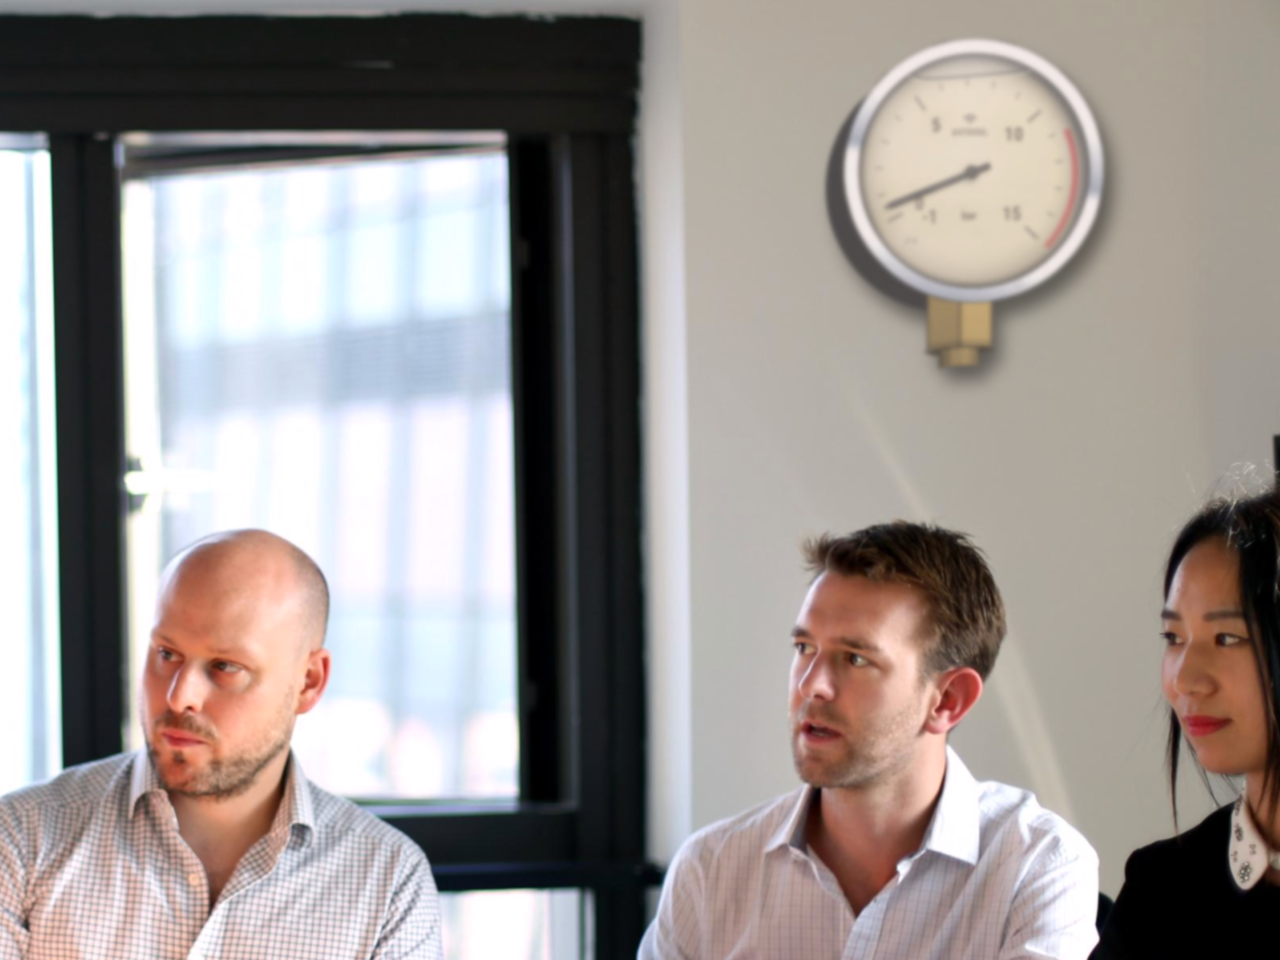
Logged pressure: 0.5 bar
